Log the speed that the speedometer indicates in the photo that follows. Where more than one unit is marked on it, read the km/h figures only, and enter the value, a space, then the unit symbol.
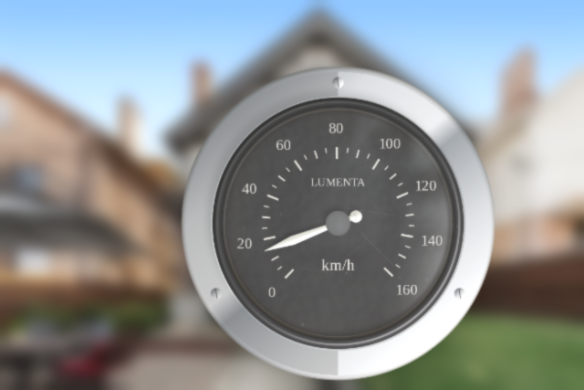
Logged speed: 15 km/h
